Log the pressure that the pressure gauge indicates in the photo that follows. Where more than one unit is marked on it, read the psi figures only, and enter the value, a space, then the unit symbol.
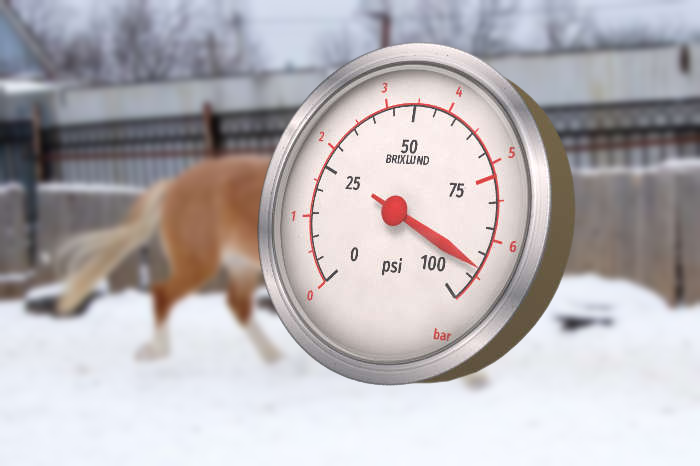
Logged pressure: 92.5 psi
